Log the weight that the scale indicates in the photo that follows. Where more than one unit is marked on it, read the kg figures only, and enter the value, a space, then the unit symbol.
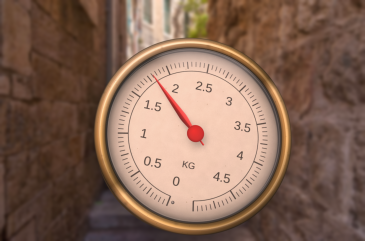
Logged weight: 1.8 kg
